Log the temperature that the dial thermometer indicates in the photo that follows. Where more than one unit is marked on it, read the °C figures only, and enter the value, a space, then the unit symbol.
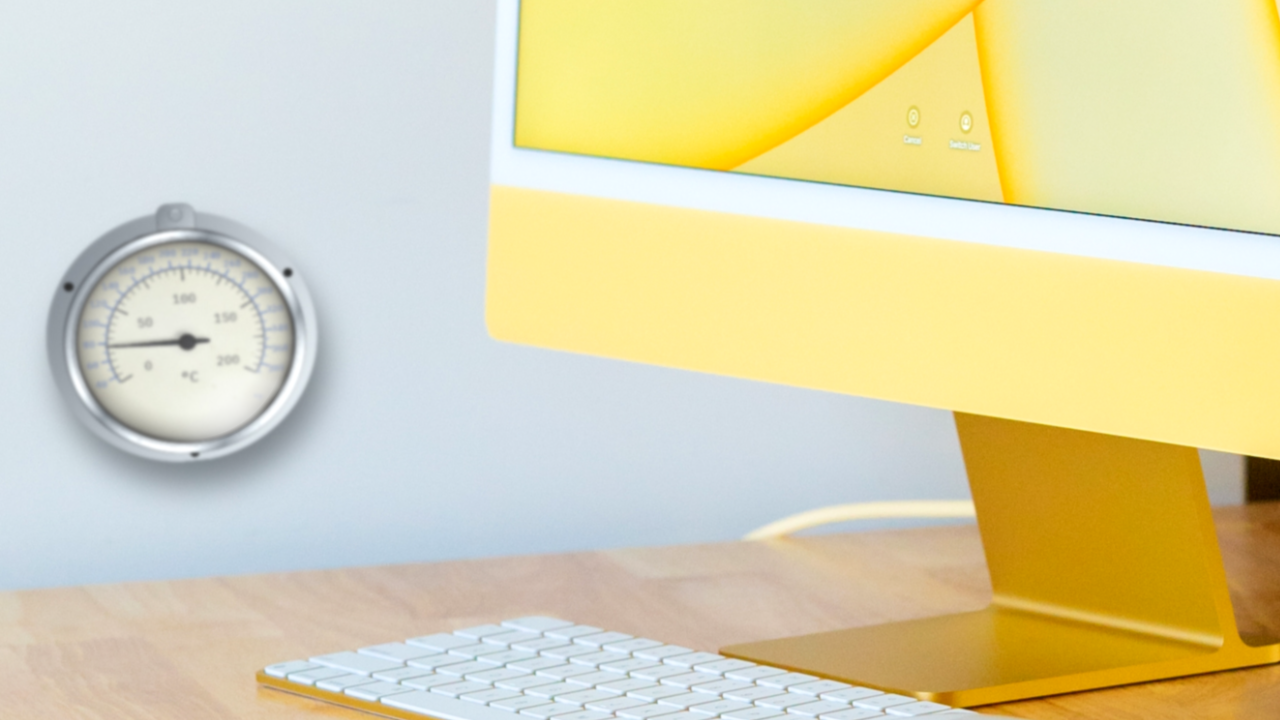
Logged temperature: 25 °C
